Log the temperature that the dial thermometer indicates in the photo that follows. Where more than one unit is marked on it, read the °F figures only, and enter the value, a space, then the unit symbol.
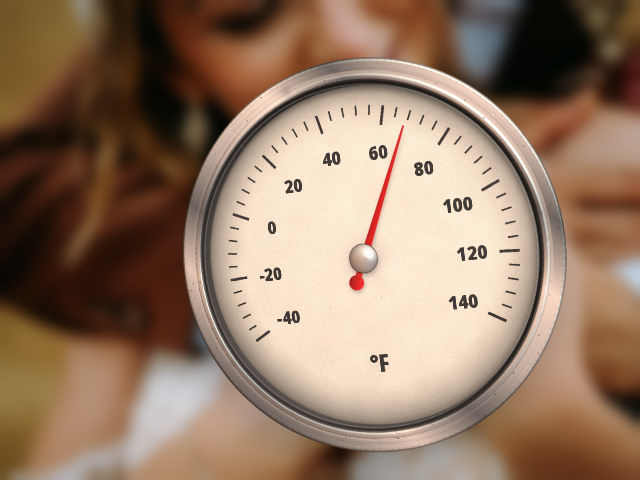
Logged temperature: 68 °F
